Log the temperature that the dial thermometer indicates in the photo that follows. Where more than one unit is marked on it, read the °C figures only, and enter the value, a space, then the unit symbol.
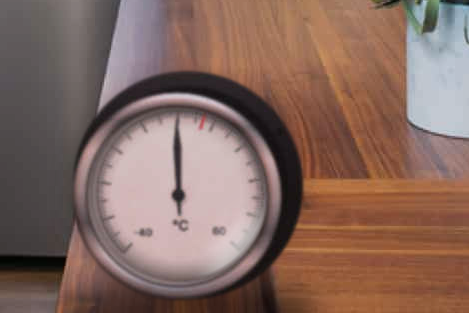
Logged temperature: 10 °C
